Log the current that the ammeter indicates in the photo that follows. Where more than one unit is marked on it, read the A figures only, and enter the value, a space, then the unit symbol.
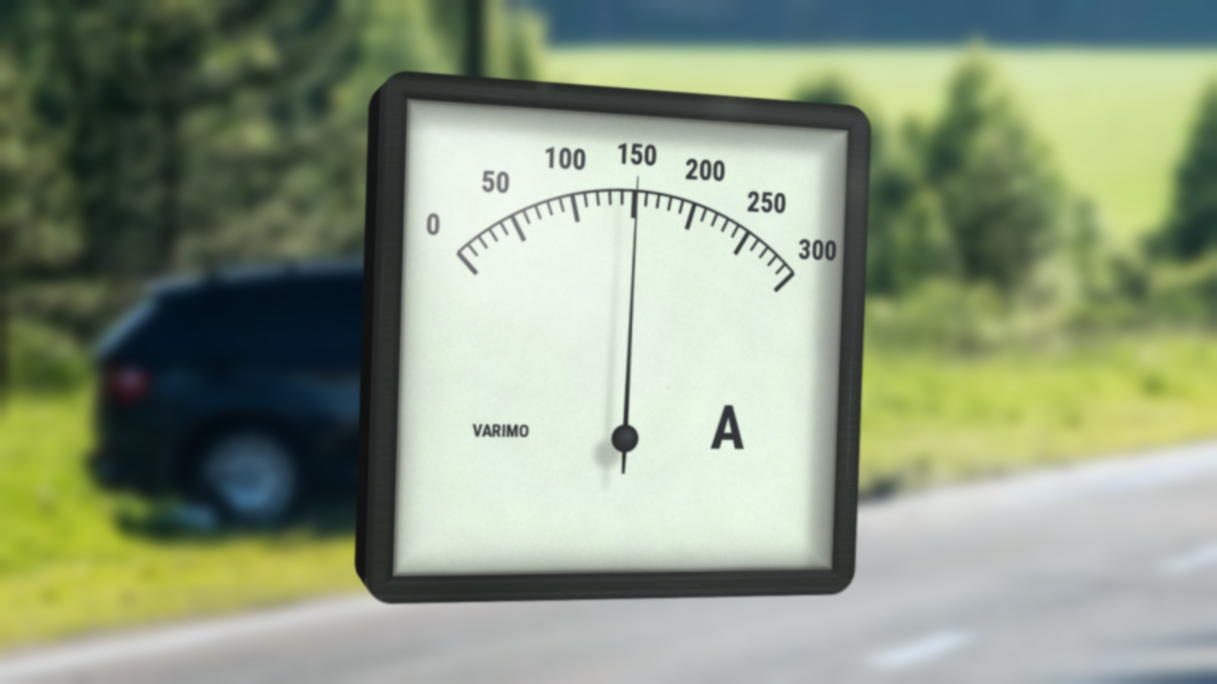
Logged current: 150 A
